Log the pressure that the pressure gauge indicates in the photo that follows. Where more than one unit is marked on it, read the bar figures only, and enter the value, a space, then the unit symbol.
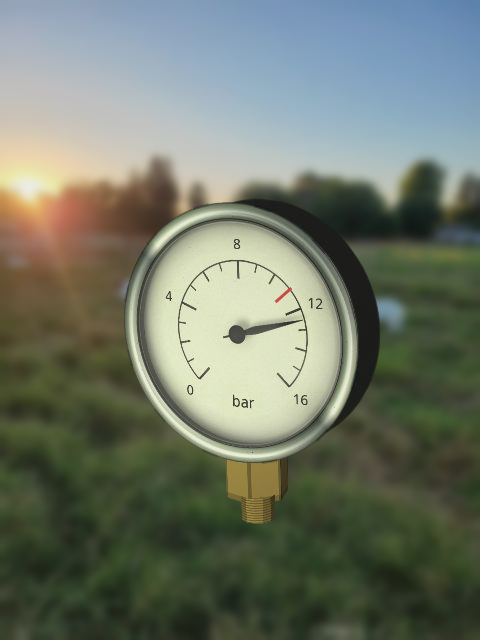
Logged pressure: 12.5 bar
